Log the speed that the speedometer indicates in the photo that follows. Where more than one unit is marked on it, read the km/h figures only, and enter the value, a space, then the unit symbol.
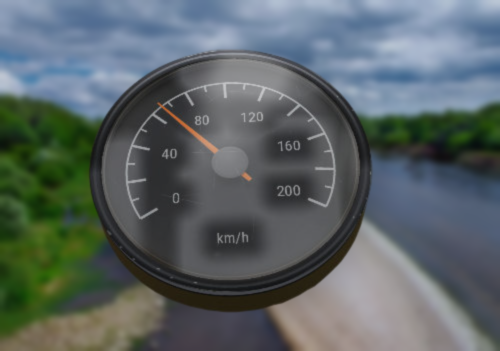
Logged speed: 65 km/h
